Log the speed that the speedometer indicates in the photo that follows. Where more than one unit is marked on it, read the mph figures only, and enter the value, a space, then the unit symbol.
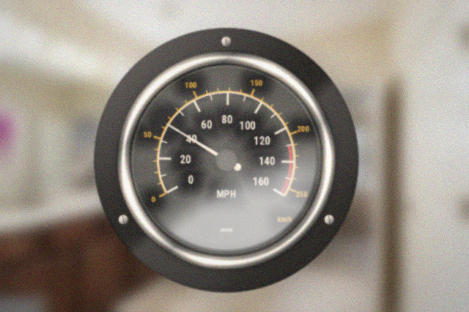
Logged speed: 40 mph
